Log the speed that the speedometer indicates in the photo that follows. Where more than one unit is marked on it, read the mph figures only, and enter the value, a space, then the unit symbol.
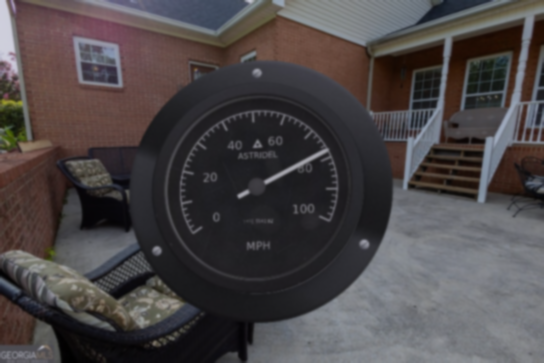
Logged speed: 78 mph
